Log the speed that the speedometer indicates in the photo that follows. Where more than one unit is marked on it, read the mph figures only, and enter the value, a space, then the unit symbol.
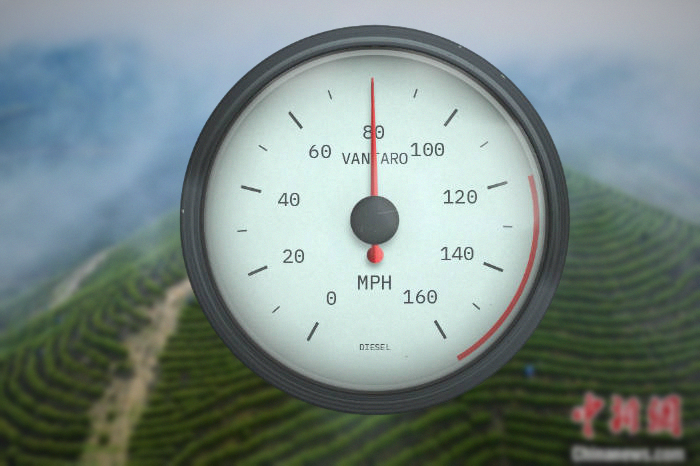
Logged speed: 80 mph
